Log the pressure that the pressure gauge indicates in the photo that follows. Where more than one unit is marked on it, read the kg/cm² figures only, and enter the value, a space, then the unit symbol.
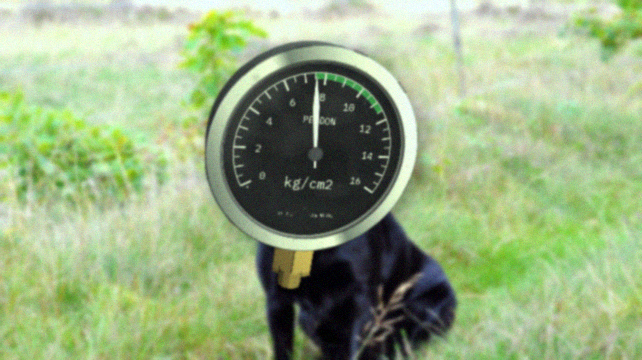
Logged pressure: 7.5 kg/cm²
